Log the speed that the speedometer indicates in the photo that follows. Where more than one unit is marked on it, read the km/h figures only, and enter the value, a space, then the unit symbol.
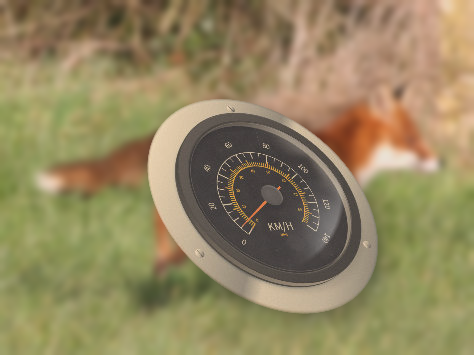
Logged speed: 5 km/h
